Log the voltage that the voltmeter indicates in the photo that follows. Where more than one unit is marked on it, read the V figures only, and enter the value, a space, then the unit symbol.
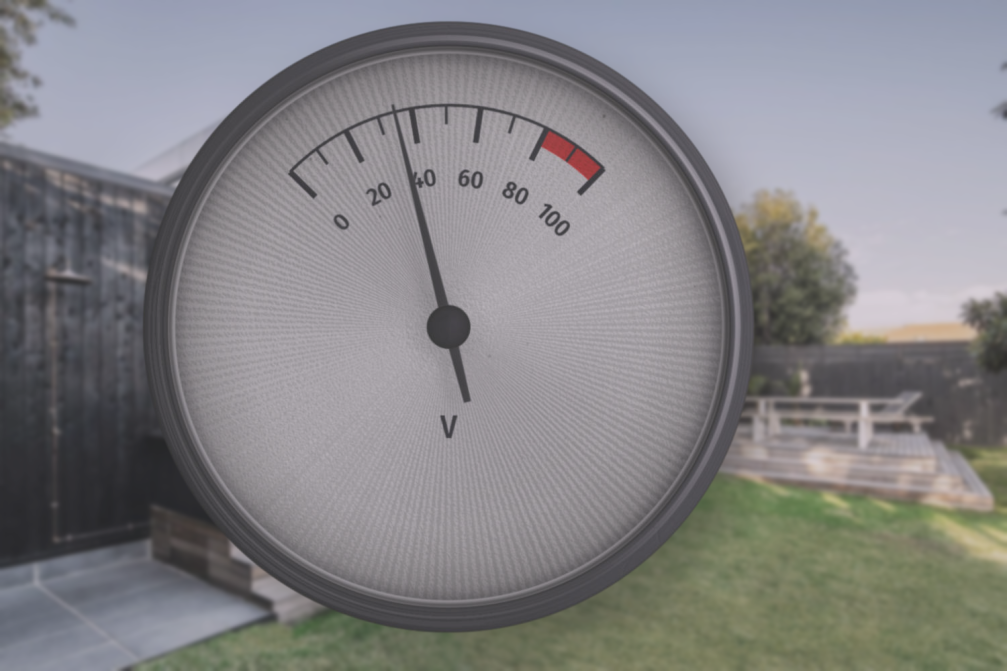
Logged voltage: 35 V
